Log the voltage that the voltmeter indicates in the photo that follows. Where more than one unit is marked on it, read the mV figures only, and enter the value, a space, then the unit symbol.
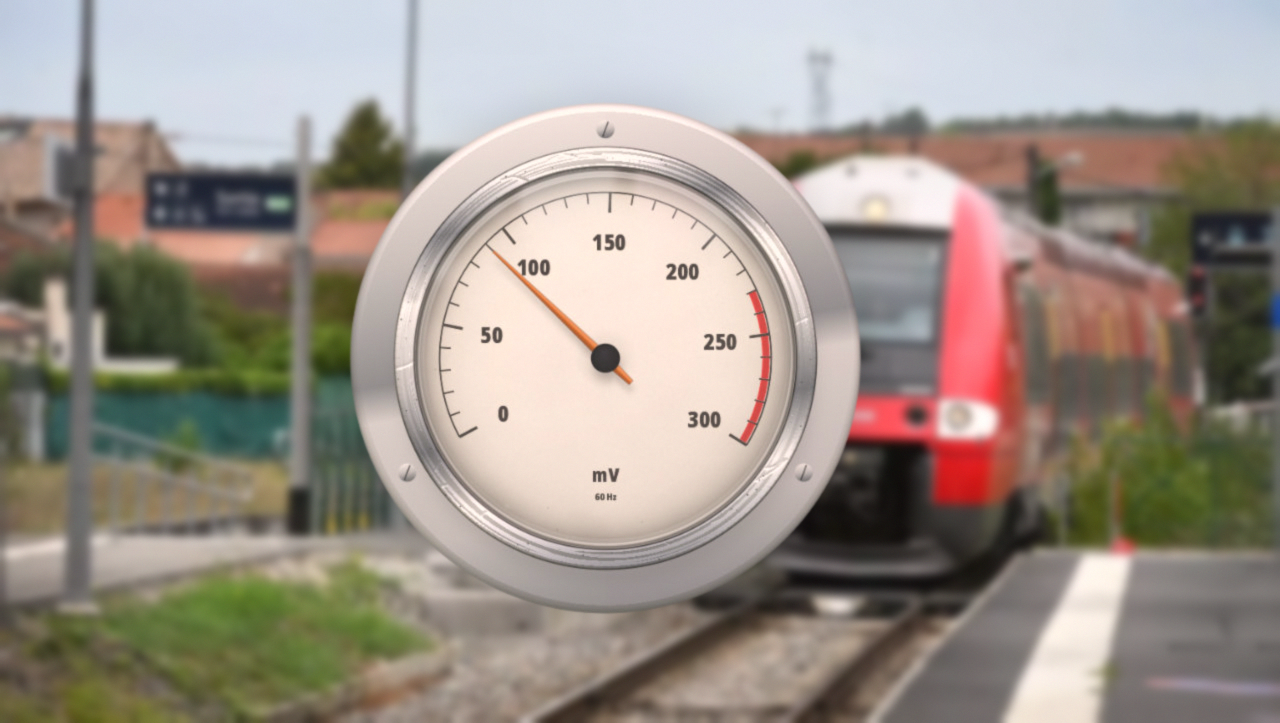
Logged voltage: 90 mV
